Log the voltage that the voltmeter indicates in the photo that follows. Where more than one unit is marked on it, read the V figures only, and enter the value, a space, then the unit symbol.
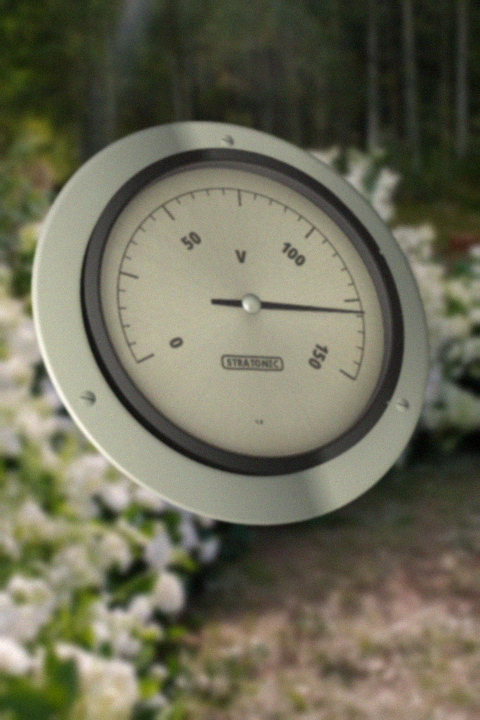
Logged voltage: 130 V
